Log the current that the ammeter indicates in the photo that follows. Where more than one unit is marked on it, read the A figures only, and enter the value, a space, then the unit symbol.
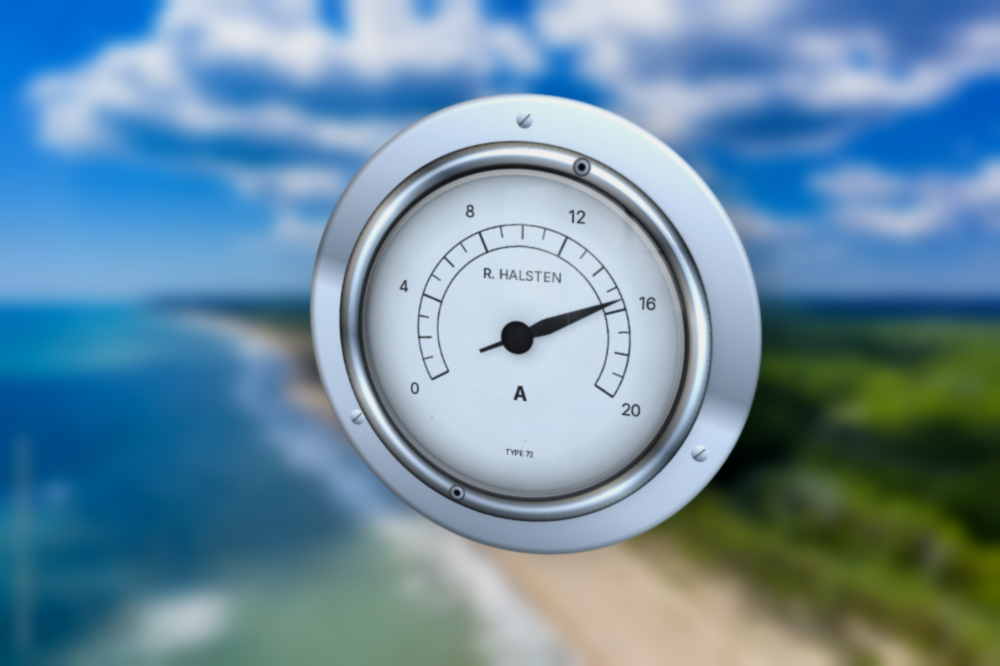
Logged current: 15.5 A
